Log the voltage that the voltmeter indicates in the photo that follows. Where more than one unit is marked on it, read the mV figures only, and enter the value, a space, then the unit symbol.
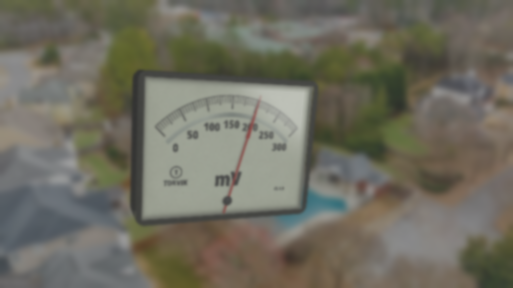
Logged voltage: 200 mV
